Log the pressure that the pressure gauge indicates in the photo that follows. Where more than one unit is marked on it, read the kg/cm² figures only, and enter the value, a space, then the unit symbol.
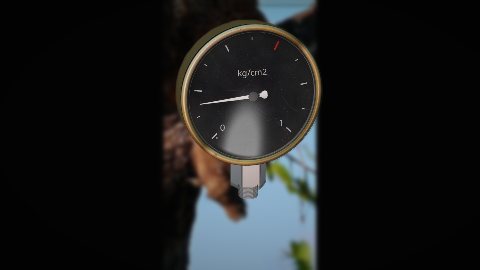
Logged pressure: 0.15 kg/cm²
